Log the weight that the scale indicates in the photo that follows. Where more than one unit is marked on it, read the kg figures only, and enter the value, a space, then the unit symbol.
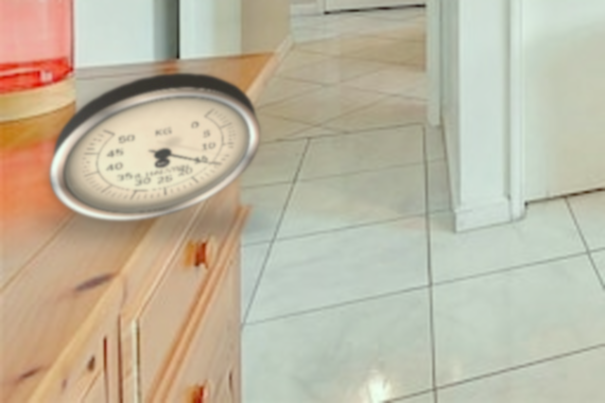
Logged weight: 15 kg
